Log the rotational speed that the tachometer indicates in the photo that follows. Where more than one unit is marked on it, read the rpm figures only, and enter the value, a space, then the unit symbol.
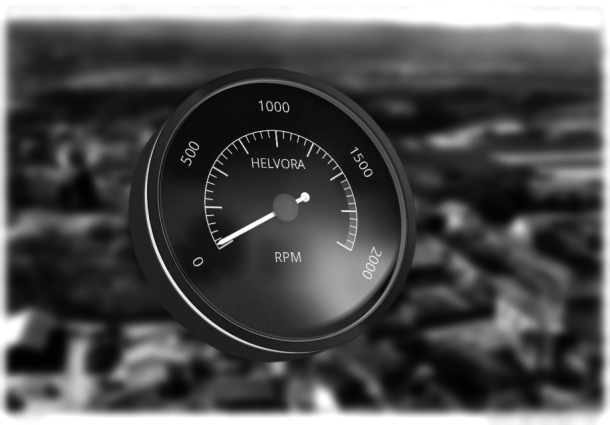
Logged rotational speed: 25 rpm
